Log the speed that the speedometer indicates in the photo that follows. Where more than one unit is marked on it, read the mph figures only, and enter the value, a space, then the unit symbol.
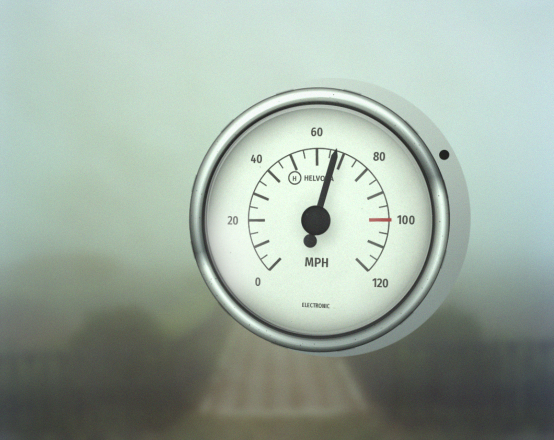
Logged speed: 67.5 mph
